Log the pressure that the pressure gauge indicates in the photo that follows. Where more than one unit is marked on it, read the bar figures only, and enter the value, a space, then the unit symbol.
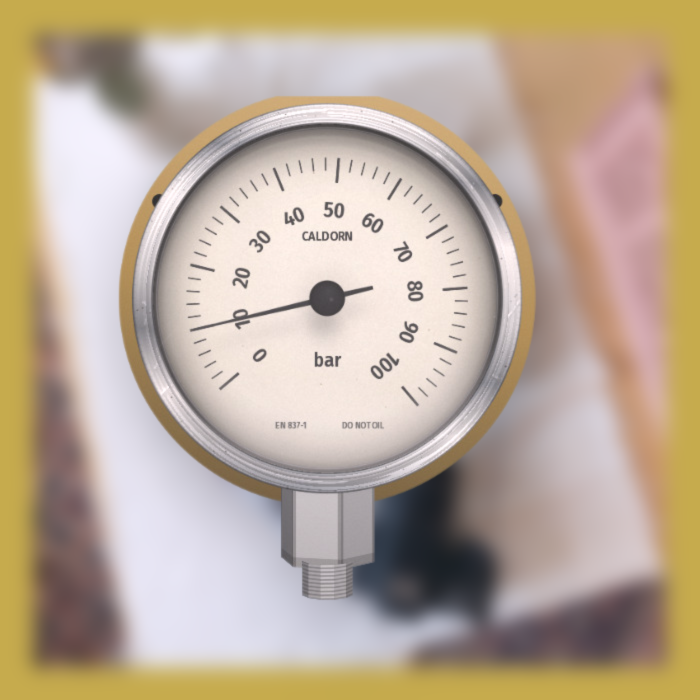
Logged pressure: 10 bar
